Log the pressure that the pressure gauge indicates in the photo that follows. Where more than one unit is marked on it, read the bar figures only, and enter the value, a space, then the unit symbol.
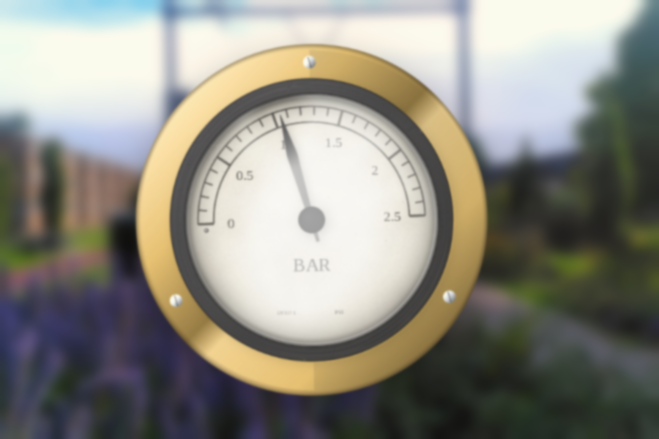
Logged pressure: 1.05 bar
